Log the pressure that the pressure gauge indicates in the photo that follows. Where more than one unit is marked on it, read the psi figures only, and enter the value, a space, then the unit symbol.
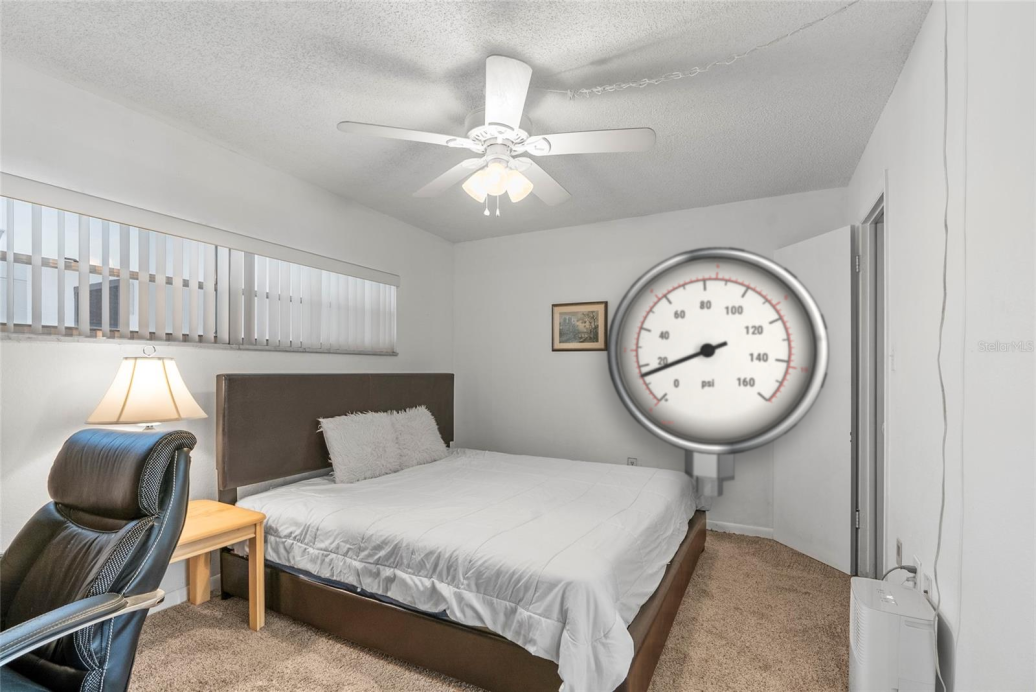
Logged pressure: 15 psi
